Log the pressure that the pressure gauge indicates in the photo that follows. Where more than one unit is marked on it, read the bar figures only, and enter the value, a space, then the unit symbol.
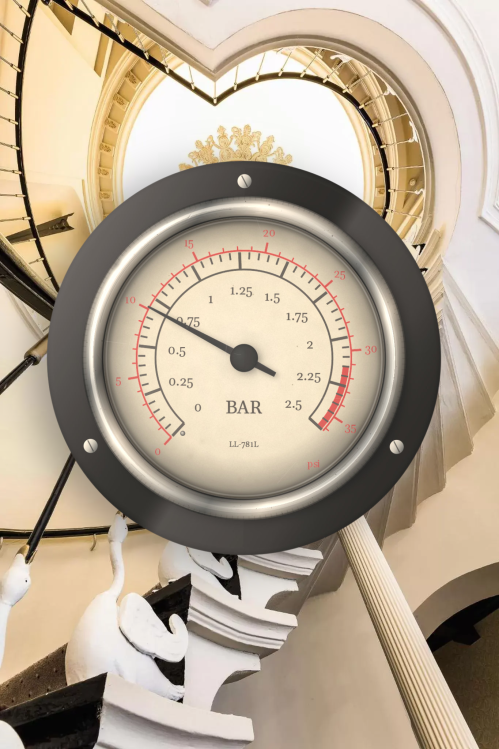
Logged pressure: 0.7 bar
